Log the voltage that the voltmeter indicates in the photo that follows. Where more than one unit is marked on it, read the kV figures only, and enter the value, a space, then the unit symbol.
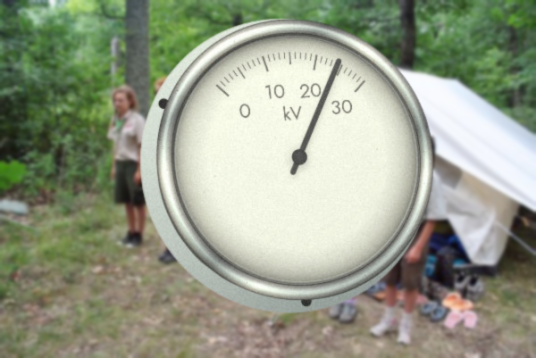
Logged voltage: 24 kV
